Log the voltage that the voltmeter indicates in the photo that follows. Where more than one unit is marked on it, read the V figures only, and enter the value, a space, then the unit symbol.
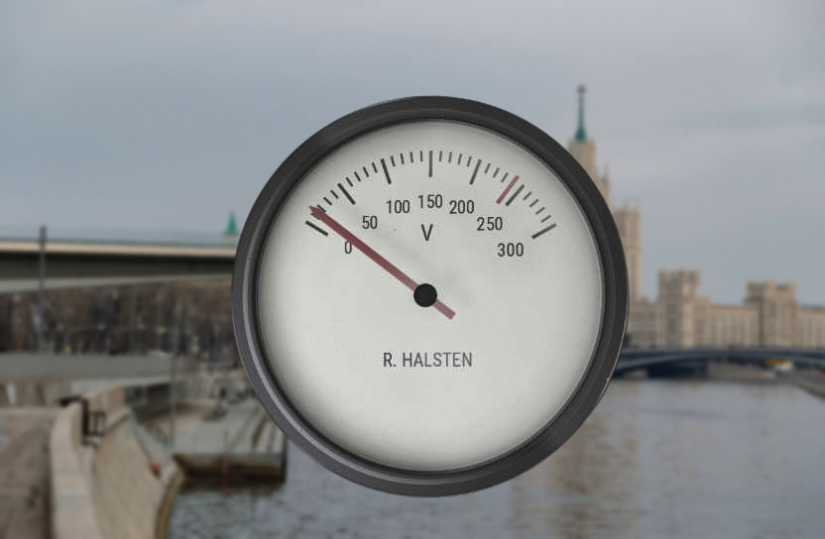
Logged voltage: 15 V
